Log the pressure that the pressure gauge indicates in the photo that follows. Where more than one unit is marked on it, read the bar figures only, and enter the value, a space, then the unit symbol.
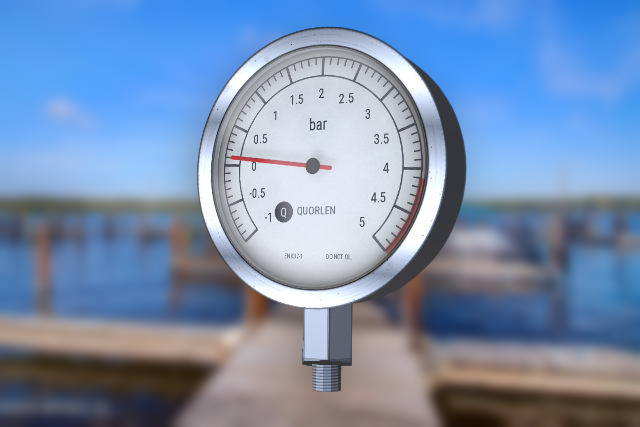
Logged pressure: 0.1 bar
